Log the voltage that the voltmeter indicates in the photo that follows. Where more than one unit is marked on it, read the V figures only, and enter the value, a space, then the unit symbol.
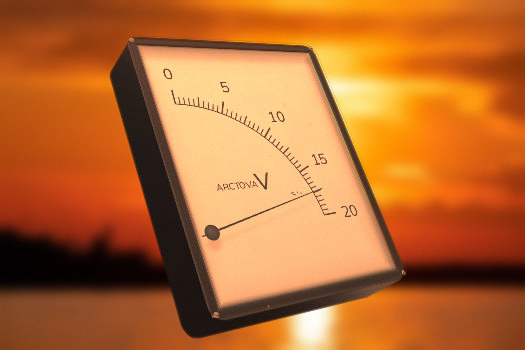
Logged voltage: 17.5 V
